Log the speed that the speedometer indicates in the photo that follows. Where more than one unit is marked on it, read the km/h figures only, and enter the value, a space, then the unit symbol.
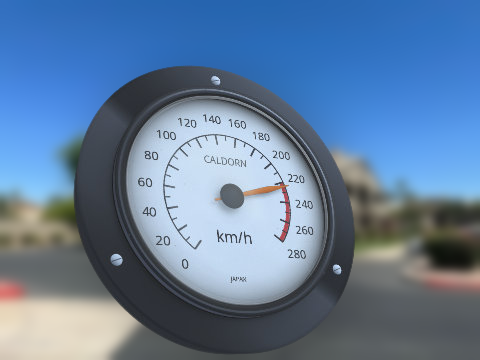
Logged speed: 225 km/h
